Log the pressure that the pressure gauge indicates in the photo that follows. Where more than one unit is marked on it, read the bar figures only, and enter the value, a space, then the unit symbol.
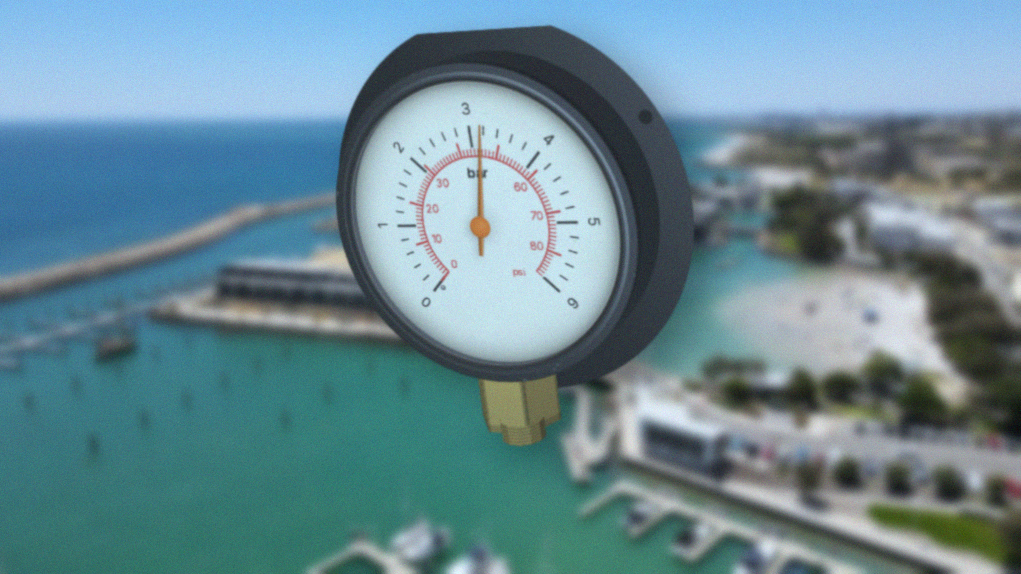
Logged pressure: 3.2 bar
